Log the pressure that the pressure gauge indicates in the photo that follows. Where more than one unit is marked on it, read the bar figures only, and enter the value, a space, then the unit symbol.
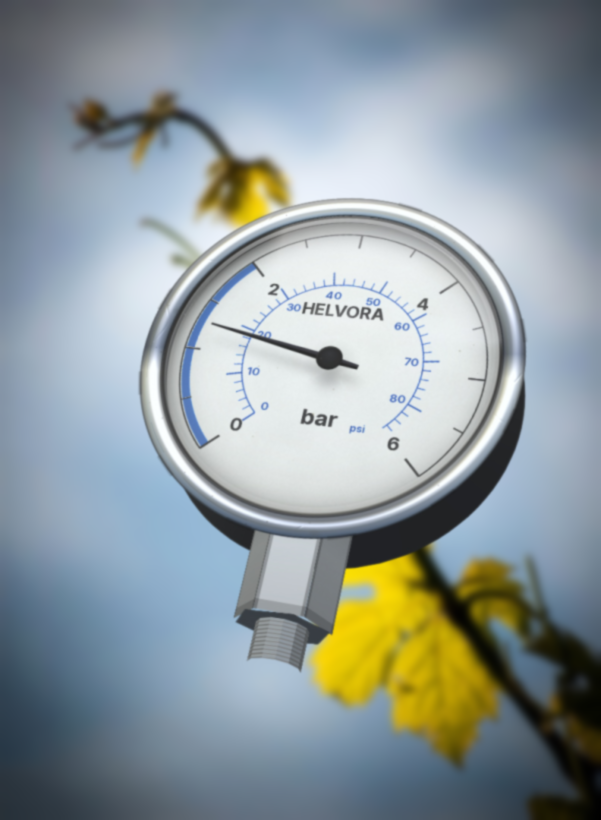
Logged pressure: 1.25 bar
